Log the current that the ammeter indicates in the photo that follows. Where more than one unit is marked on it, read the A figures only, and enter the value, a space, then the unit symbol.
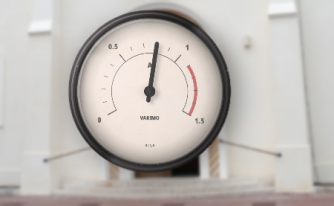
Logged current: 0.8 A
